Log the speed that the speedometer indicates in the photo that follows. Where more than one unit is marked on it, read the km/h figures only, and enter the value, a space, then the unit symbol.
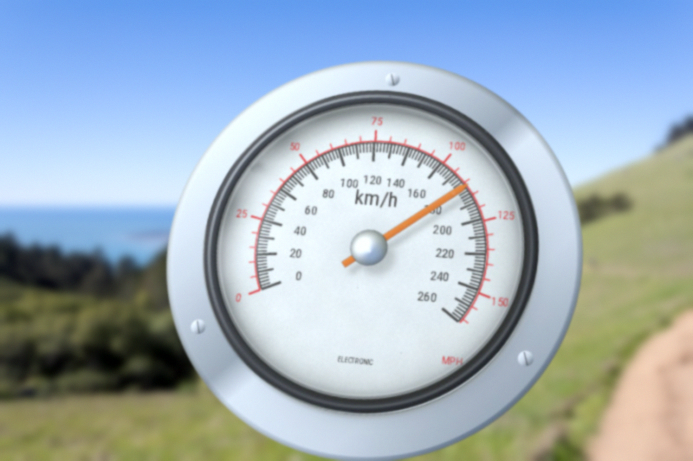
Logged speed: 180 km/h
